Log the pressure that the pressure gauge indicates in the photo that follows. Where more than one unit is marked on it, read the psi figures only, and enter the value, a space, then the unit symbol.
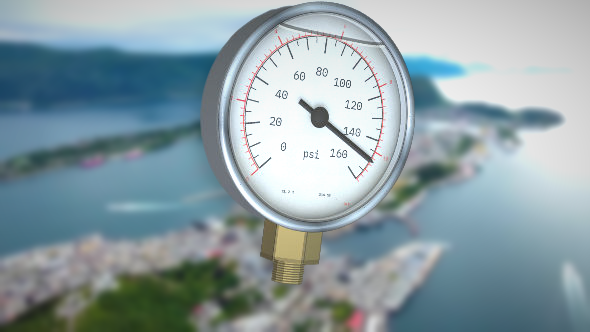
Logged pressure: 150 psi
